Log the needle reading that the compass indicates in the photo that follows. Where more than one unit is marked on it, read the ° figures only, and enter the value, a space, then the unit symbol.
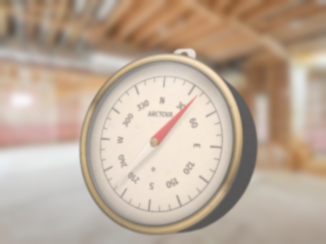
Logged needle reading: 40 °
